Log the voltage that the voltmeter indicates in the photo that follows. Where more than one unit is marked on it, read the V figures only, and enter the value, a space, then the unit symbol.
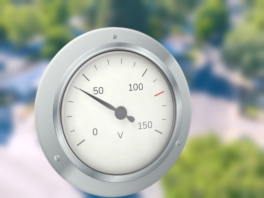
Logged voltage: 40 V
